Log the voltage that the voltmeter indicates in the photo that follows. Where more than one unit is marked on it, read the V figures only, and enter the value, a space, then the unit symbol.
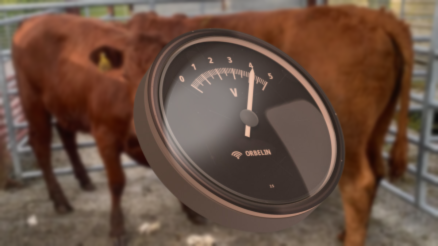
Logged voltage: 4 V
